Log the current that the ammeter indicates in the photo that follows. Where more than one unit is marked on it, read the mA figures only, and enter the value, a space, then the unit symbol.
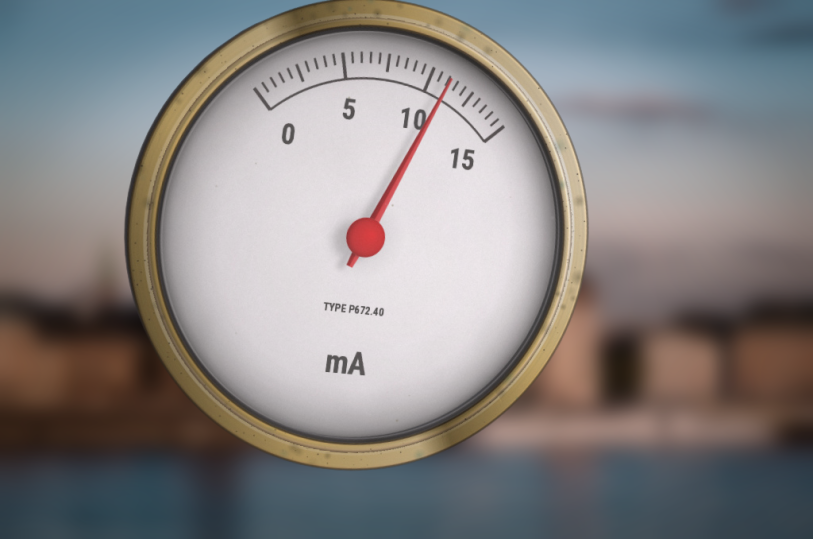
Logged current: 11 mA
